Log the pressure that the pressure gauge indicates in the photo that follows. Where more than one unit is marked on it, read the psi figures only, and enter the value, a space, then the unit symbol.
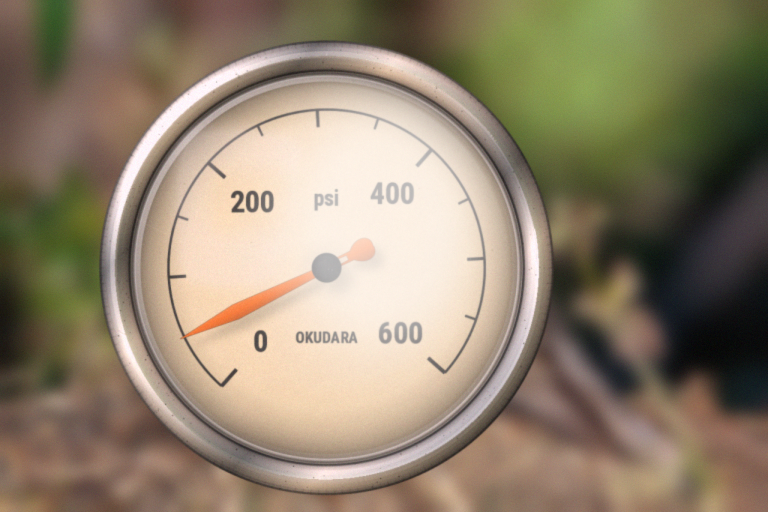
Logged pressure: 50 psi
